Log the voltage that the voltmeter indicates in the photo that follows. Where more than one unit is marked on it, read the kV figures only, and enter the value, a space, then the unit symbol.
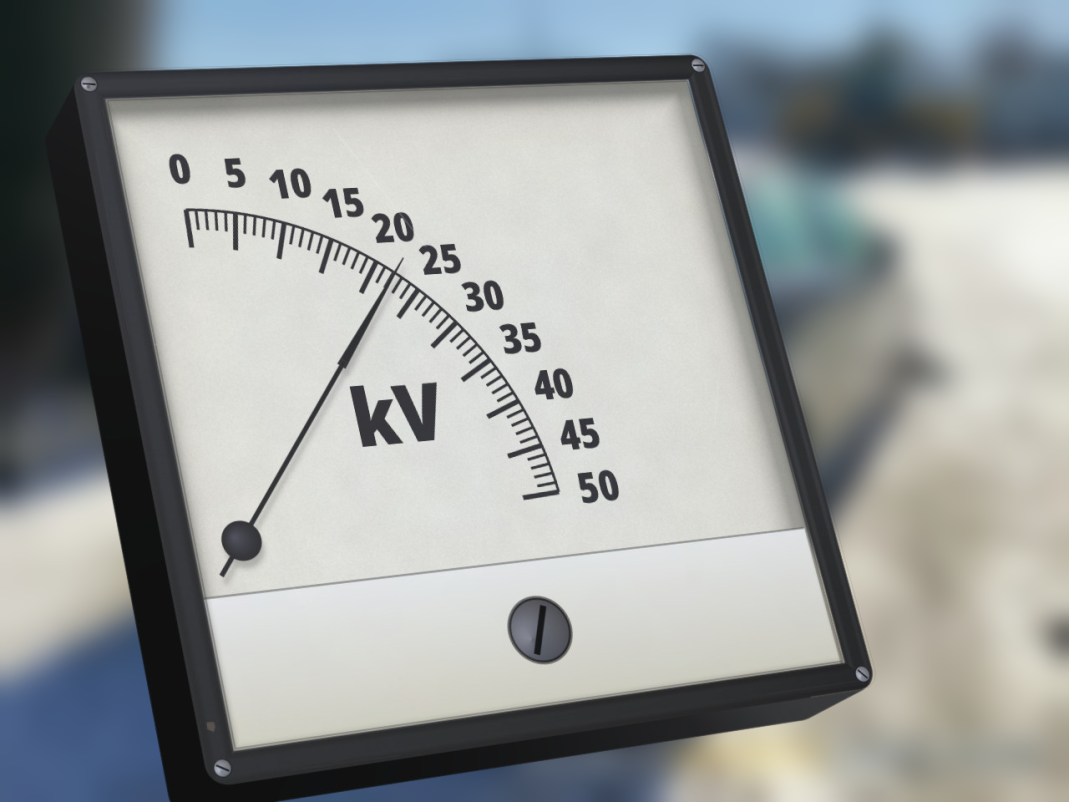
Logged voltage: 22 kV
